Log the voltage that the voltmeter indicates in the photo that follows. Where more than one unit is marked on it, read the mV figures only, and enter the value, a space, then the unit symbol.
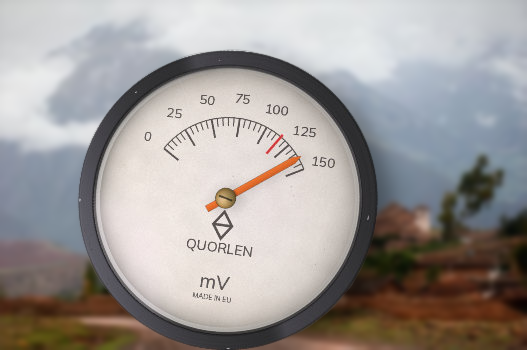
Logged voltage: 140 mV
